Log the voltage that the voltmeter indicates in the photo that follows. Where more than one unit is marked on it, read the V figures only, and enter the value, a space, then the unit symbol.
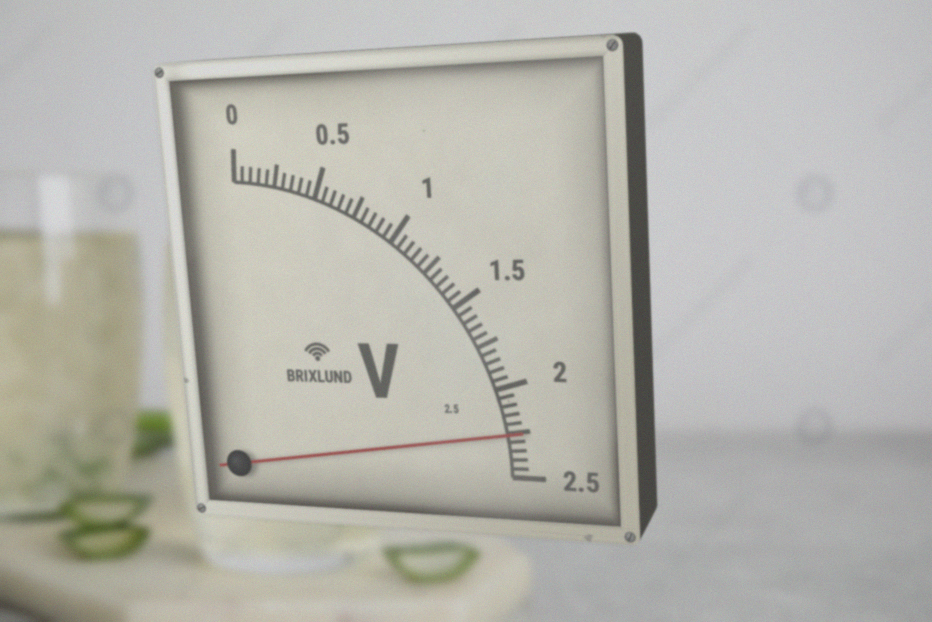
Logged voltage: 2.25 V
